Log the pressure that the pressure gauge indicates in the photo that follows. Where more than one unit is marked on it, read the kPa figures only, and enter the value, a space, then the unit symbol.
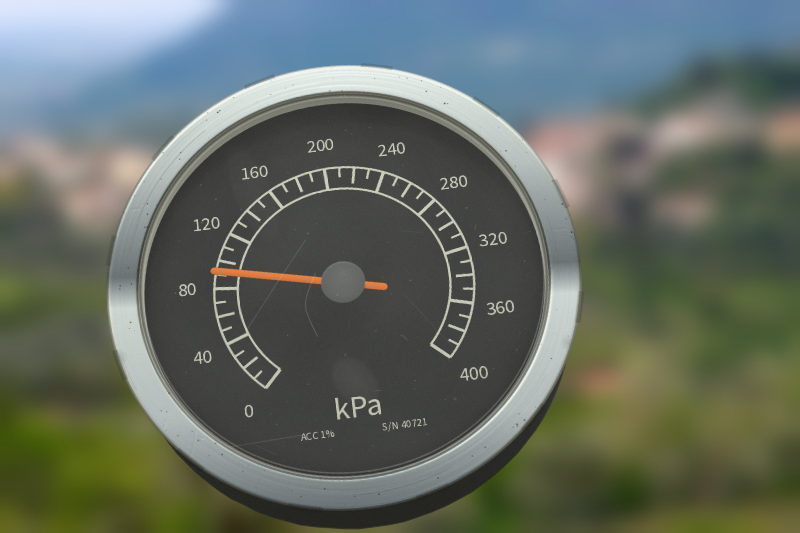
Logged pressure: 90 kPa
